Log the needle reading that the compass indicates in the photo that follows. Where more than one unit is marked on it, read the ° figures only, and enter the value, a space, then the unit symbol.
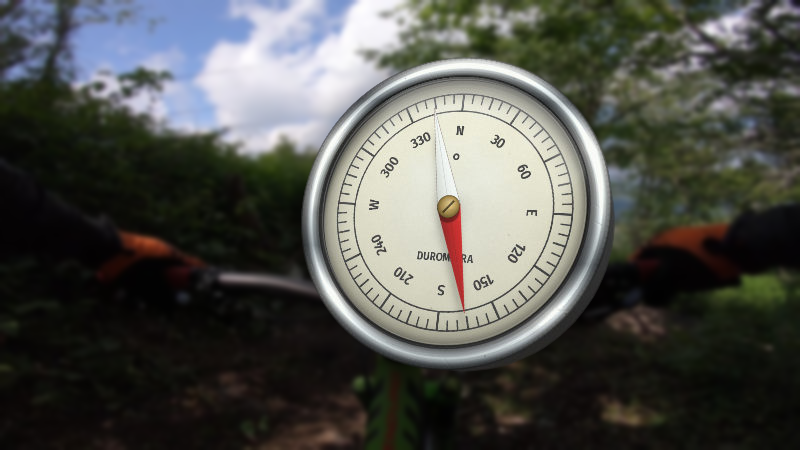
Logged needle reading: 165 °
